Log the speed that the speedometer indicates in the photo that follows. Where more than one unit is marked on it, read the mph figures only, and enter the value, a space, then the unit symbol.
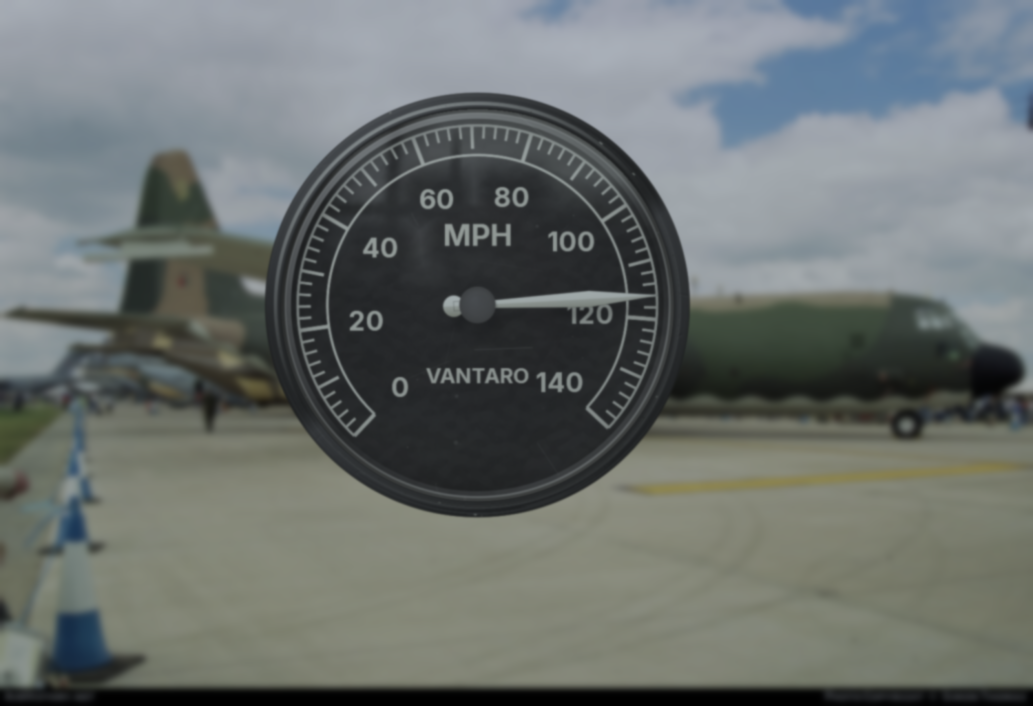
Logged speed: 116 mph
